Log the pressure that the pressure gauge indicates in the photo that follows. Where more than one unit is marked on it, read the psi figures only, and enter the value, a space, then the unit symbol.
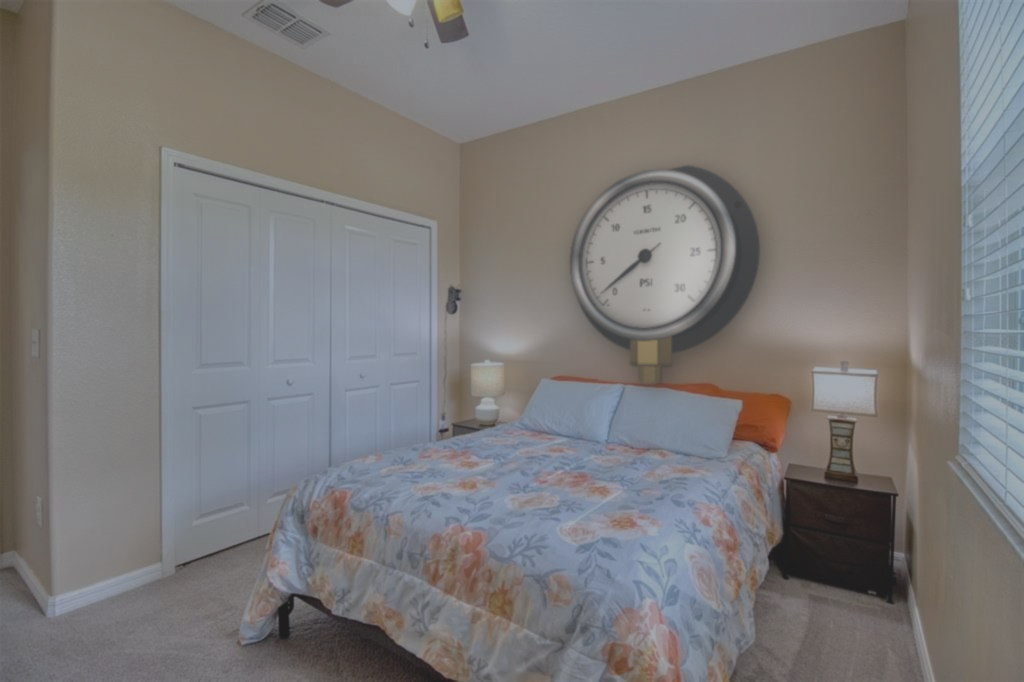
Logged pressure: 1 psi
